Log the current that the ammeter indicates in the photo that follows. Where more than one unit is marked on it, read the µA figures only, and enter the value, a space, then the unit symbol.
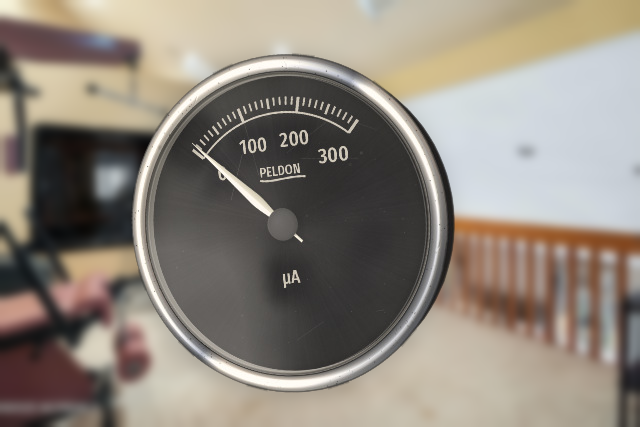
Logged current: 10 µA
